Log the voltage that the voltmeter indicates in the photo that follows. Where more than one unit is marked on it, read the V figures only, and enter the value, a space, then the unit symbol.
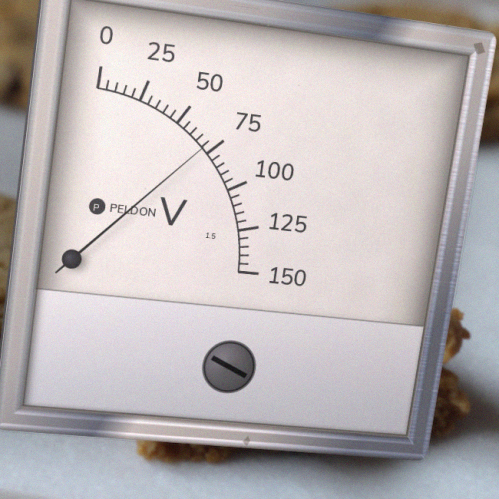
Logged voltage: 70 V
